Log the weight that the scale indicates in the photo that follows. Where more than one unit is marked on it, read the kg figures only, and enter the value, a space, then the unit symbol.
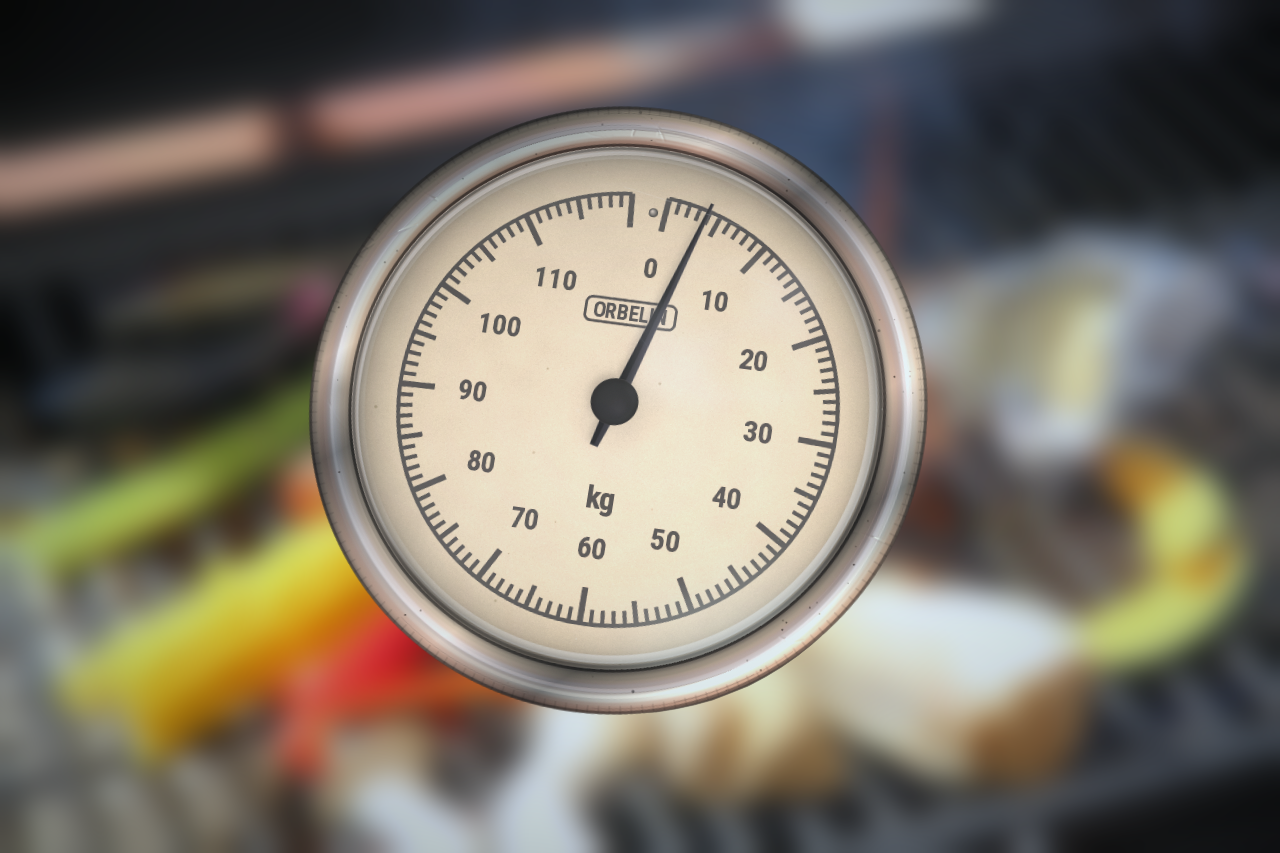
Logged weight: 4 kg
